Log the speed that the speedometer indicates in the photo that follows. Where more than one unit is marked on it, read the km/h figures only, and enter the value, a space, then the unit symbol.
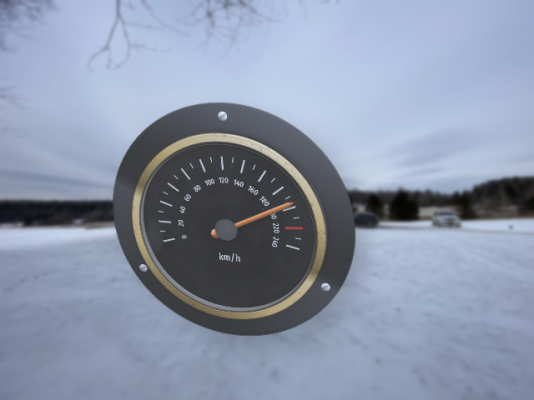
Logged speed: 195 km/h
